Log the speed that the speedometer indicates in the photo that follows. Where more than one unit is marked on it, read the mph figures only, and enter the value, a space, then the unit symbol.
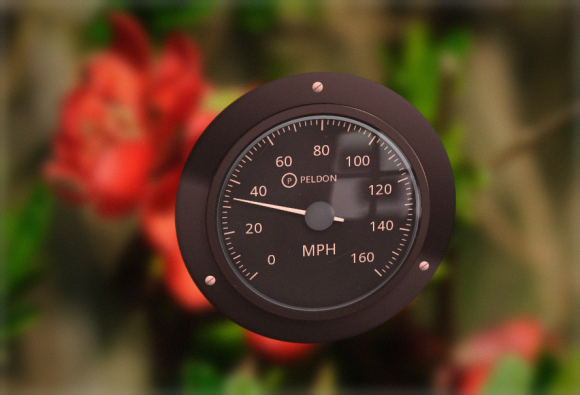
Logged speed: 34 mph
